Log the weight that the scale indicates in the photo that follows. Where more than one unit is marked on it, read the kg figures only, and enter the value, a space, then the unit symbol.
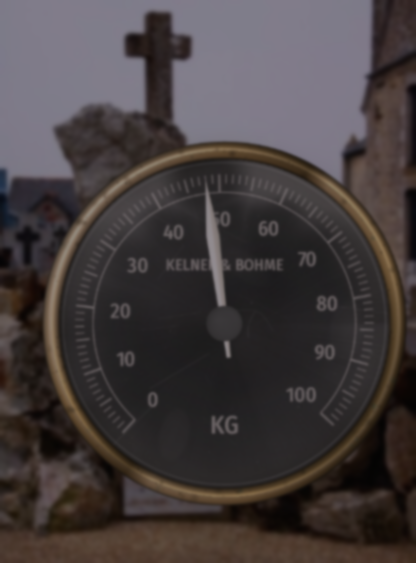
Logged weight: 48 kg
